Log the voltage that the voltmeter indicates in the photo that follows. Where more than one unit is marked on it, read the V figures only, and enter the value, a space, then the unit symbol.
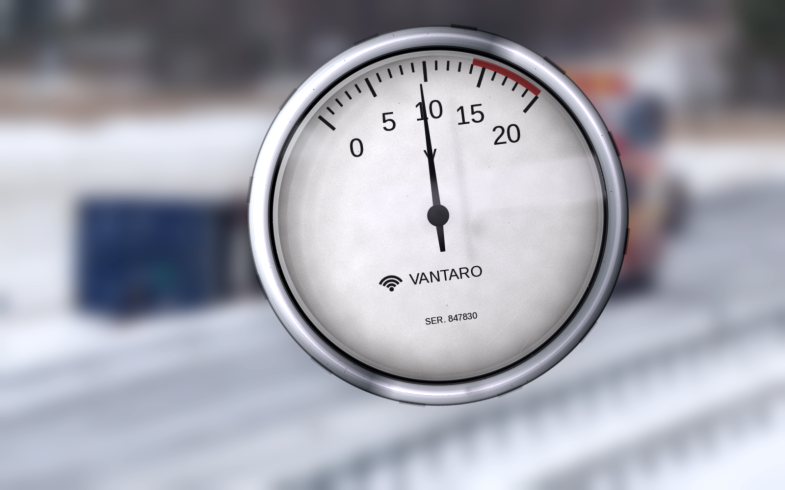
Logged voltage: 9.5 V
